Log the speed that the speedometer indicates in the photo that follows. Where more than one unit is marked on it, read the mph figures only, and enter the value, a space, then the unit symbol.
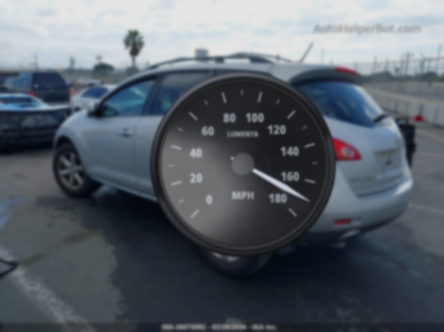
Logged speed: 170 mph
